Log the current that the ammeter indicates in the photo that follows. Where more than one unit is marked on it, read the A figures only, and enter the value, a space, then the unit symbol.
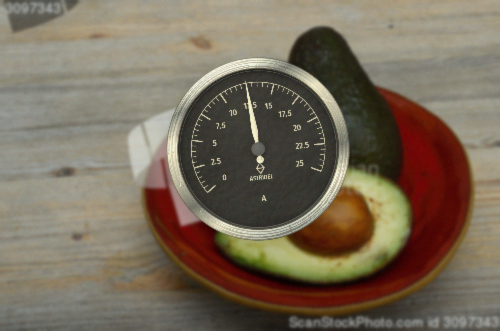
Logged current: 12.5 A
